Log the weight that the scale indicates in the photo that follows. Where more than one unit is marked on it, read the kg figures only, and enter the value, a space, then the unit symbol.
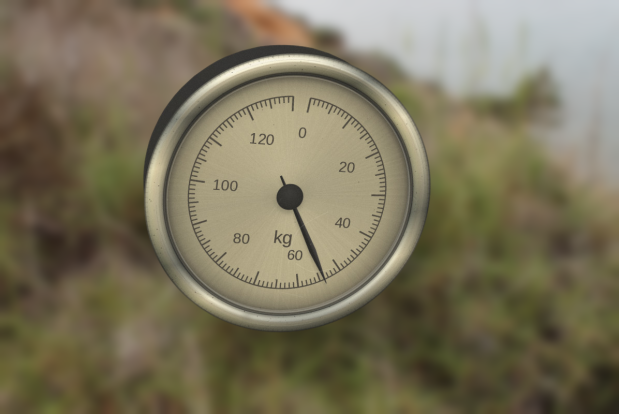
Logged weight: 54 kg
